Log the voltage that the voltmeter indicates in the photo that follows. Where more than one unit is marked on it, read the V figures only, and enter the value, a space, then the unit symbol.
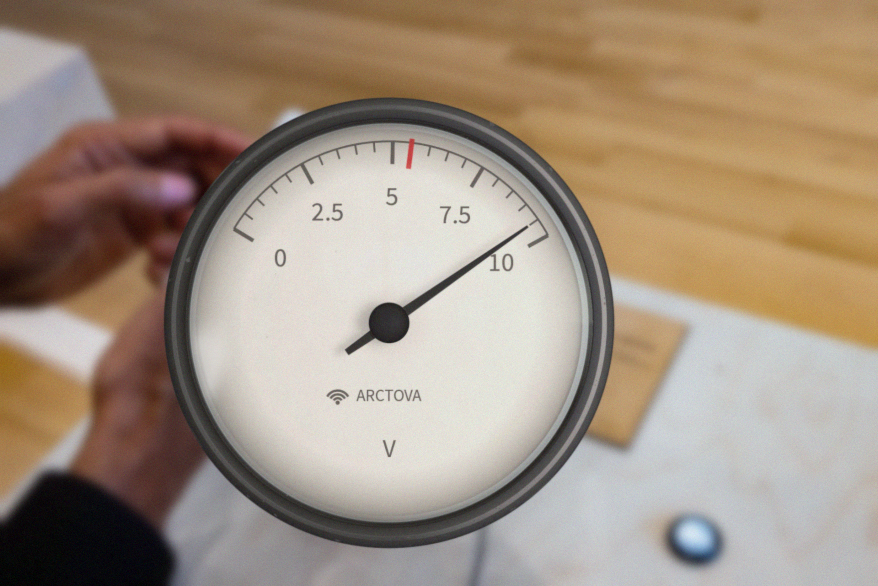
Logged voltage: 9.5 V
